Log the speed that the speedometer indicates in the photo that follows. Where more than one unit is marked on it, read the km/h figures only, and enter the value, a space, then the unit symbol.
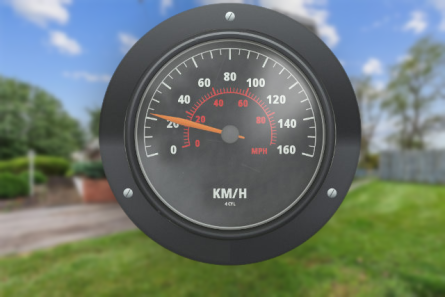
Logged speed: 22.5 km/h
